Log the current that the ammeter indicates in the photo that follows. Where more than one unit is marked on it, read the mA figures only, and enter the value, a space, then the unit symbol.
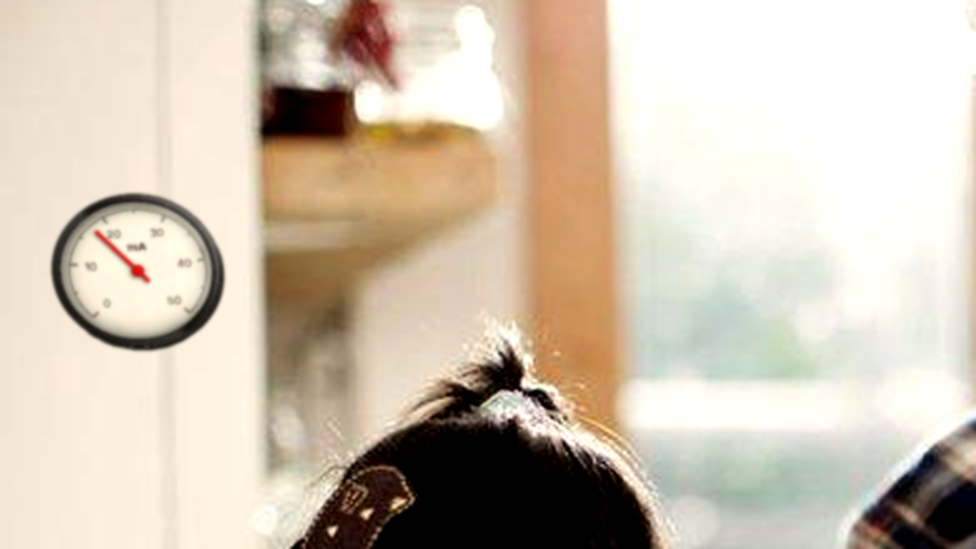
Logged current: 17.5 mA
